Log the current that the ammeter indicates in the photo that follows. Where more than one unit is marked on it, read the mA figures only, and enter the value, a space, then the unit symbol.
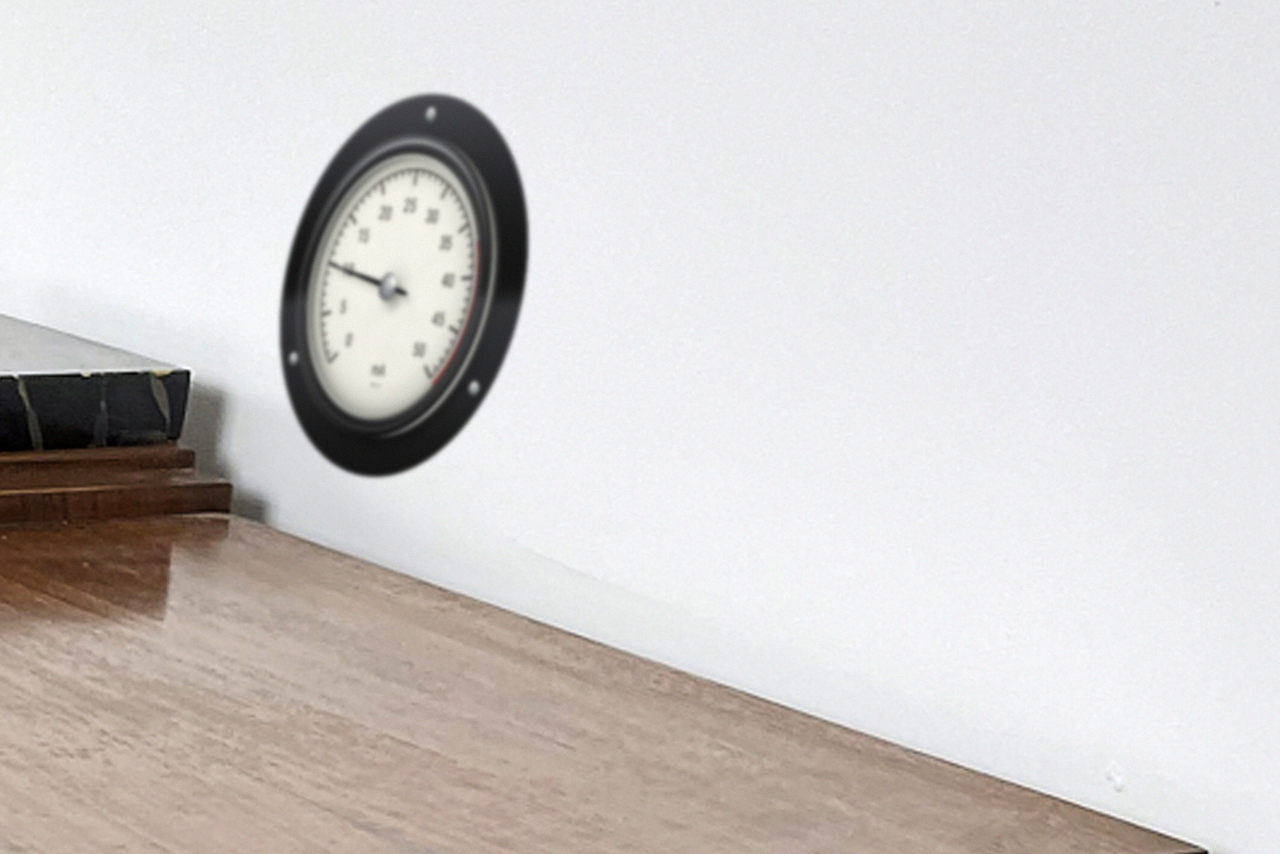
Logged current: 10 mA
